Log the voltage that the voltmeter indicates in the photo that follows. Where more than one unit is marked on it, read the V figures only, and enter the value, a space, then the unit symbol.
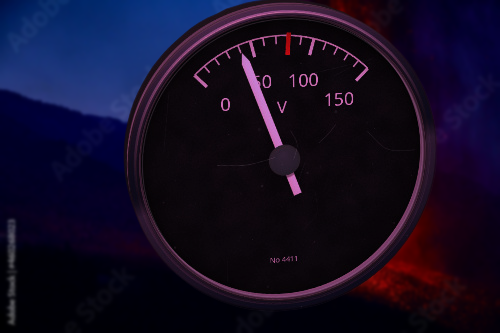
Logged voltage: 40 V
